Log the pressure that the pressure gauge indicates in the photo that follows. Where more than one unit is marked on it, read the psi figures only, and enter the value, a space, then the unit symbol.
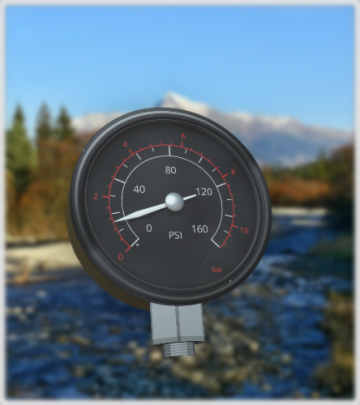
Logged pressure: 15 psi
